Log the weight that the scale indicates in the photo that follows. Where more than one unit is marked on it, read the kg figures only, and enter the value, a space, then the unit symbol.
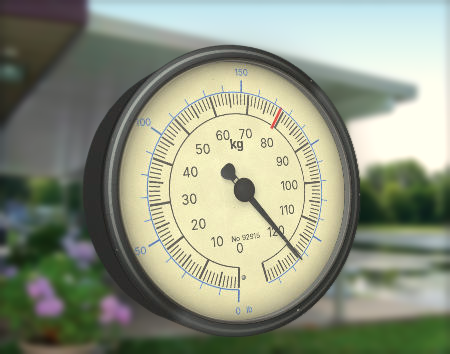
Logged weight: 120 kg
